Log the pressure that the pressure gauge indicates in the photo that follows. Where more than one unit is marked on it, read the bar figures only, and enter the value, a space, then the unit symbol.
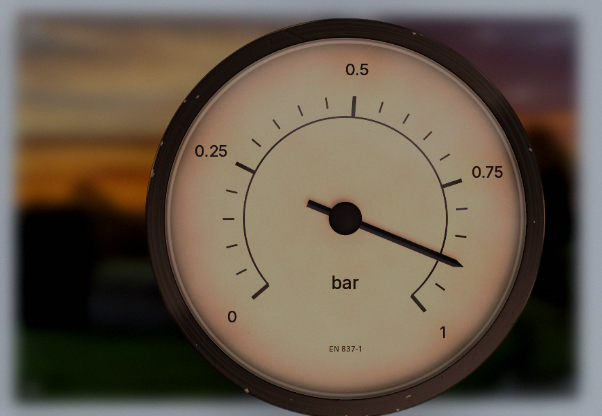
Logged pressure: 0.9 bar
